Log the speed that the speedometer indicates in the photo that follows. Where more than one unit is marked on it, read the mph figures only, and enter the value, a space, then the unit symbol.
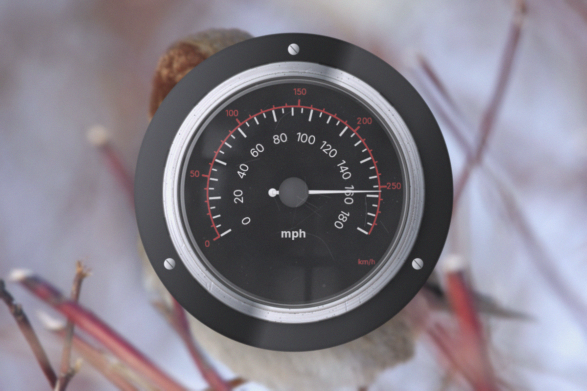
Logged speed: 157.5 mph
